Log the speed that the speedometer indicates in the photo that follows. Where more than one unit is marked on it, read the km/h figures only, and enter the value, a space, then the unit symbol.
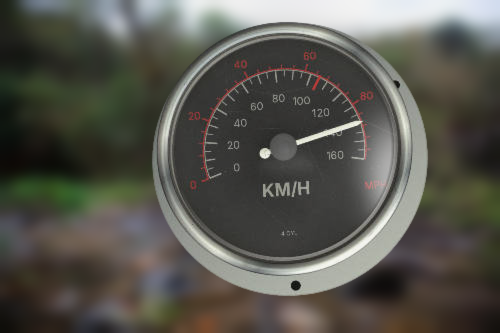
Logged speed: 140 km/h
